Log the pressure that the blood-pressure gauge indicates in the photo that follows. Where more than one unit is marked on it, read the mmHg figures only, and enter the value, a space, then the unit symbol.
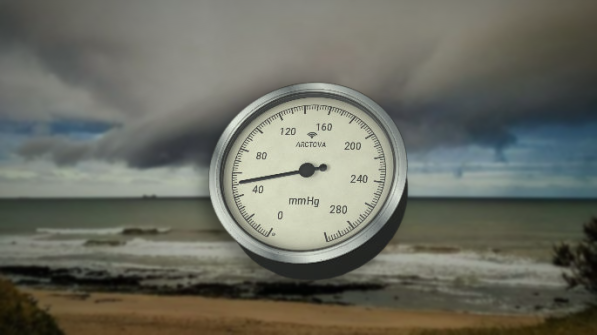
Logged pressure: 50 mmHg
